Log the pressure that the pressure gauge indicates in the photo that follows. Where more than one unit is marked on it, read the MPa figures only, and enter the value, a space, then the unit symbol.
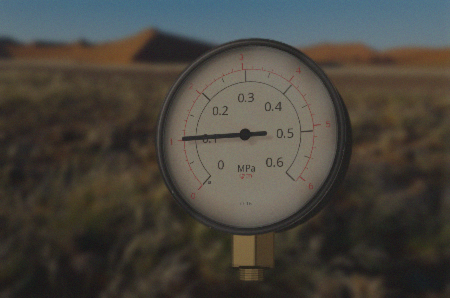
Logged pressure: 0.1 MPa
